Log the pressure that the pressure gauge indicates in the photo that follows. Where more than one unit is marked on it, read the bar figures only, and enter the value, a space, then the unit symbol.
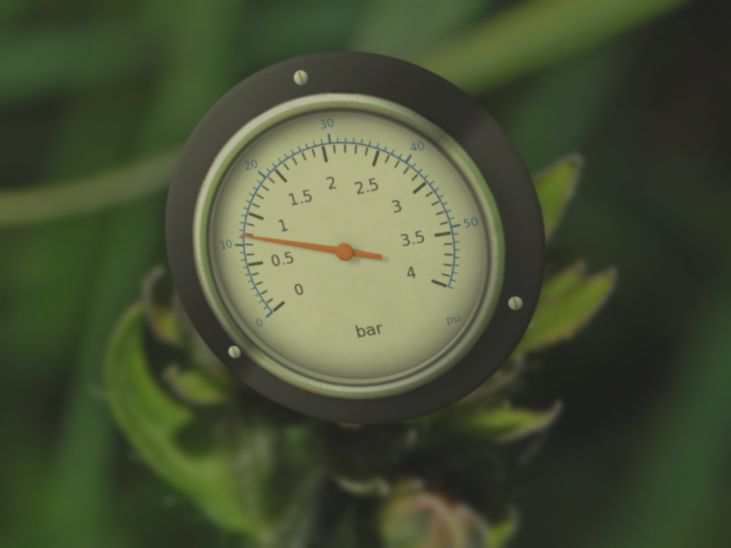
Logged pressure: 0.8 bar
